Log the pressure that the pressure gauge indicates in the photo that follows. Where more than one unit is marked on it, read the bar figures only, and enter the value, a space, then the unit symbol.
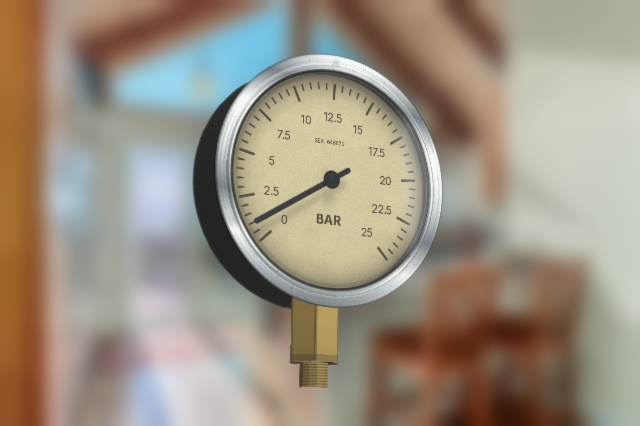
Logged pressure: 1 bar
